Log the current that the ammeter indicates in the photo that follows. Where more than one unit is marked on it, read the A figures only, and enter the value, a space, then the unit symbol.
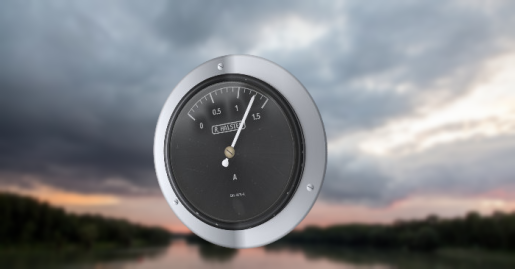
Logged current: 1.3 A
